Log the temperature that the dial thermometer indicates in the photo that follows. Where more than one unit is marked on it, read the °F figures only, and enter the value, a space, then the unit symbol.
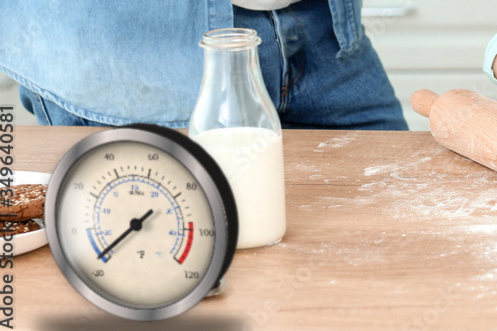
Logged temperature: -16 °F
